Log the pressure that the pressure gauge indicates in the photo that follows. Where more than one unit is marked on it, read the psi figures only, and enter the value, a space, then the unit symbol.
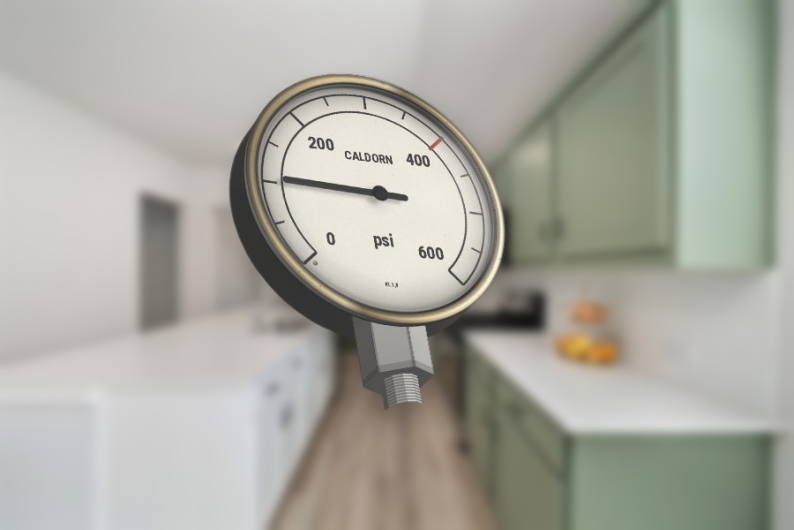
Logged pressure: 100 psi
